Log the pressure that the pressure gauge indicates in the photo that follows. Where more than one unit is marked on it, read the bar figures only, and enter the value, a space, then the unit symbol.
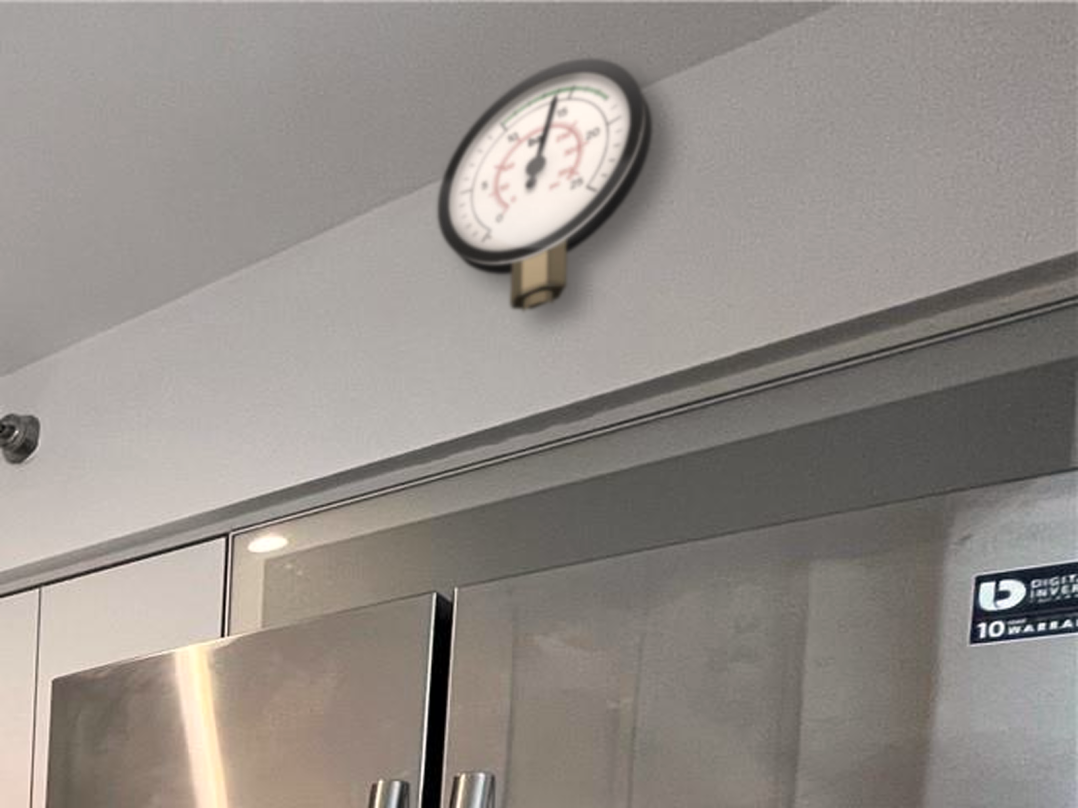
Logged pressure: 14 bar
